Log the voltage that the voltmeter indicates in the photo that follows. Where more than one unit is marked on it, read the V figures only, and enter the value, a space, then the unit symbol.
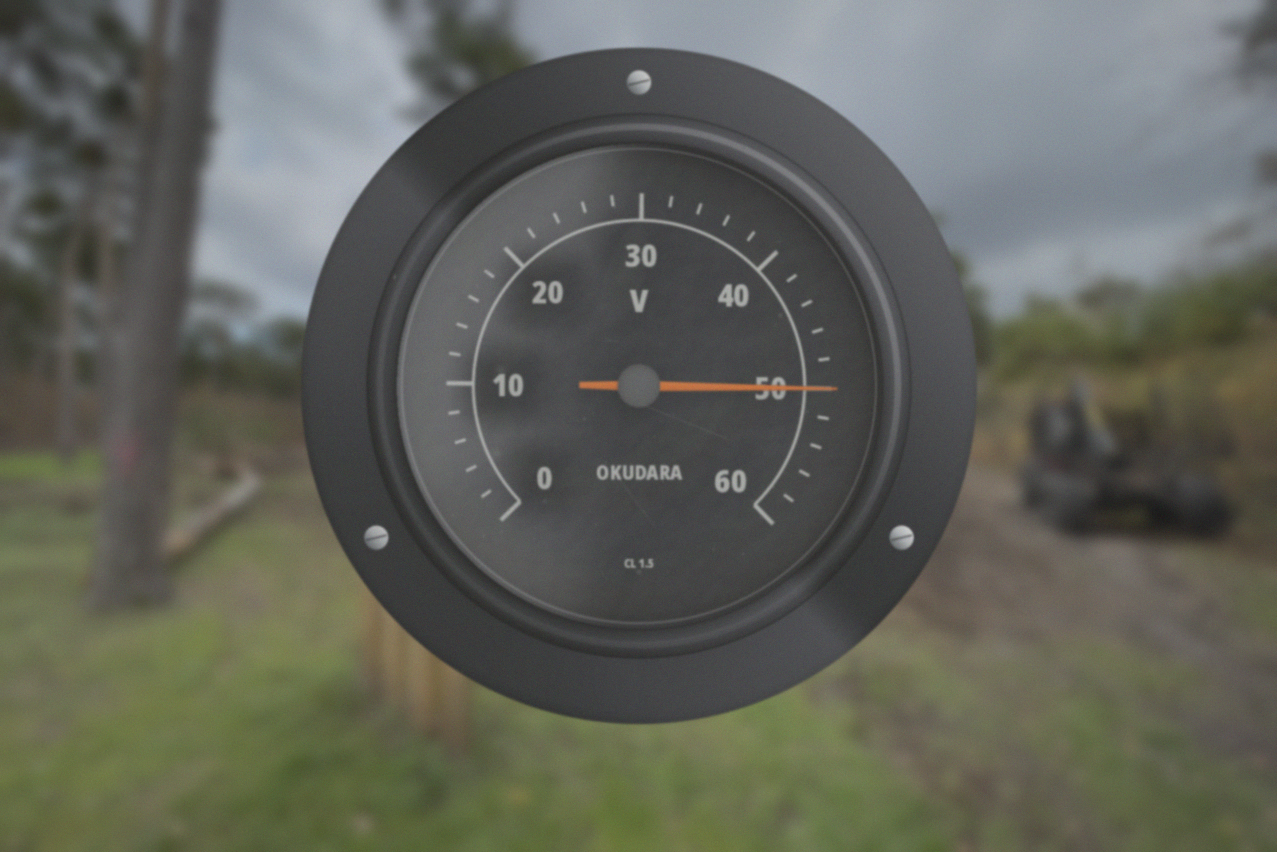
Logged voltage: 50 V
